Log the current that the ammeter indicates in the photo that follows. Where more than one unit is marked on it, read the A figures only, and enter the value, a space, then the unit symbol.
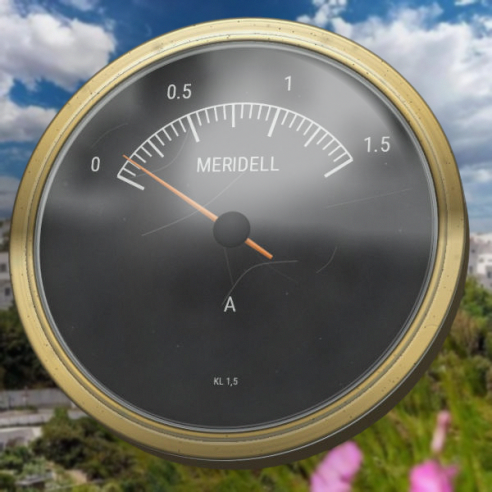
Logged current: 0.1 A
